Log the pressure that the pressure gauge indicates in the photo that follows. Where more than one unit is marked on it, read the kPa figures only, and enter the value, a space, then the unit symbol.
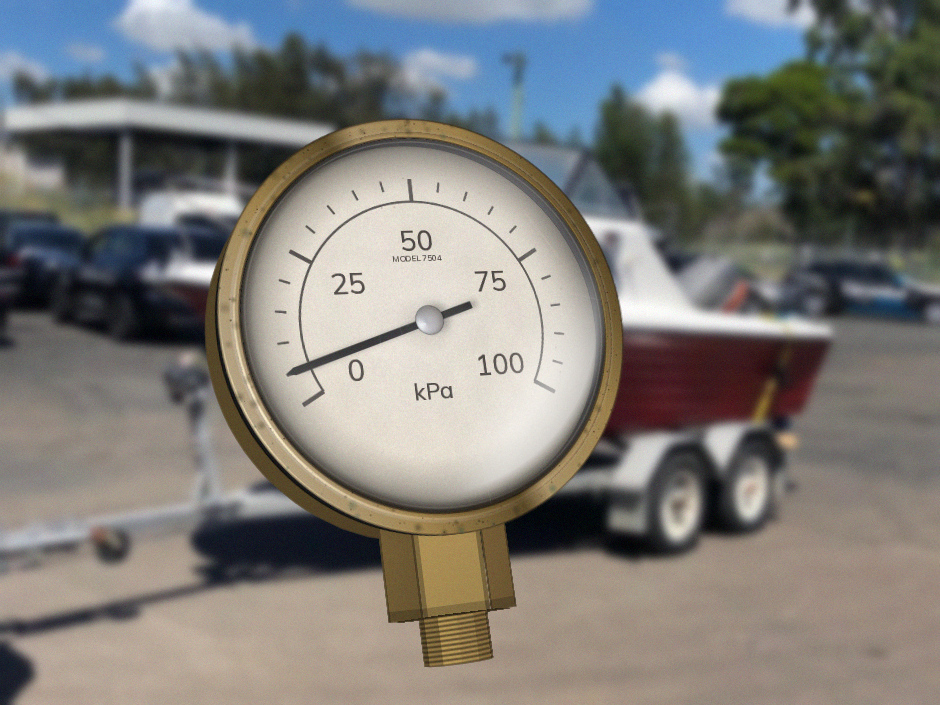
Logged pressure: 5 kPa
